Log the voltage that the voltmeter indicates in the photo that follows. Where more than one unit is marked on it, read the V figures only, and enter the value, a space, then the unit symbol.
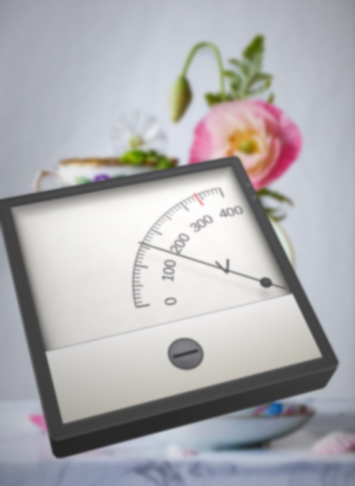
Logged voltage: 150 V
